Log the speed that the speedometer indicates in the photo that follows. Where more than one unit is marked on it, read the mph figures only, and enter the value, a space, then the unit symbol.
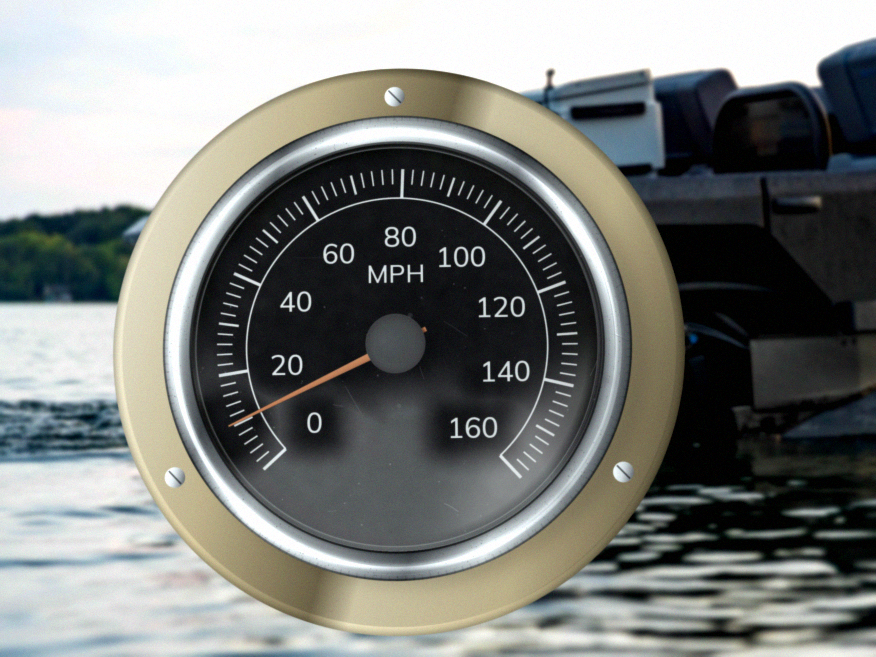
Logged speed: 10 mph
